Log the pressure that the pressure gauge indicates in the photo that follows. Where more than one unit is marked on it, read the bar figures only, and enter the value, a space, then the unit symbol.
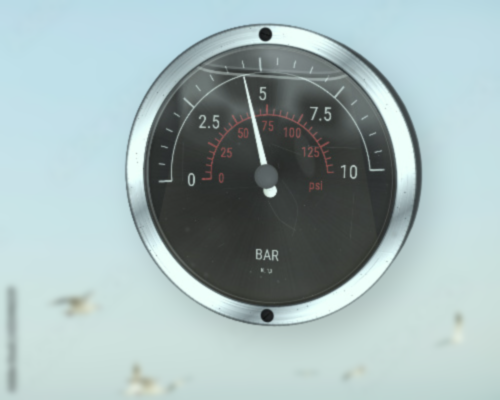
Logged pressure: 4.5 bar
